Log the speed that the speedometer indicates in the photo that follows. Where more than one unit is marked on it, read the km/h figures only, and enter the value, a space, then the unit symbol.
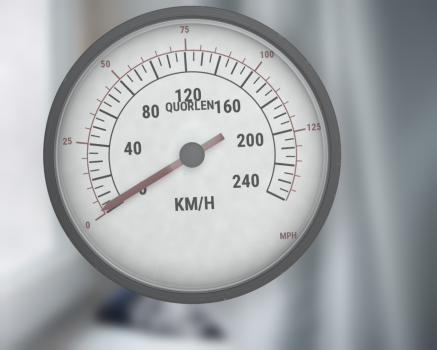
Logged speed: 2.5 km/h
